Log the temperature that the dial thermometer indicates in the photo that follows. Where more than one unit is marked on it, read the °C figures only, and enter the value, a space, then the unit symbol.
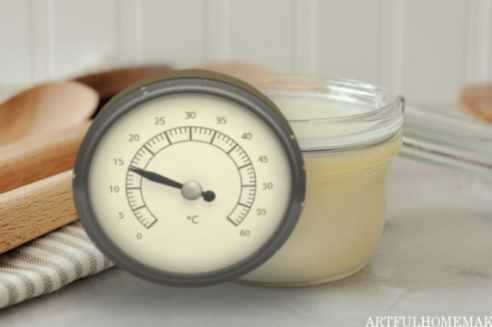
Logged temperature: 15 °C
